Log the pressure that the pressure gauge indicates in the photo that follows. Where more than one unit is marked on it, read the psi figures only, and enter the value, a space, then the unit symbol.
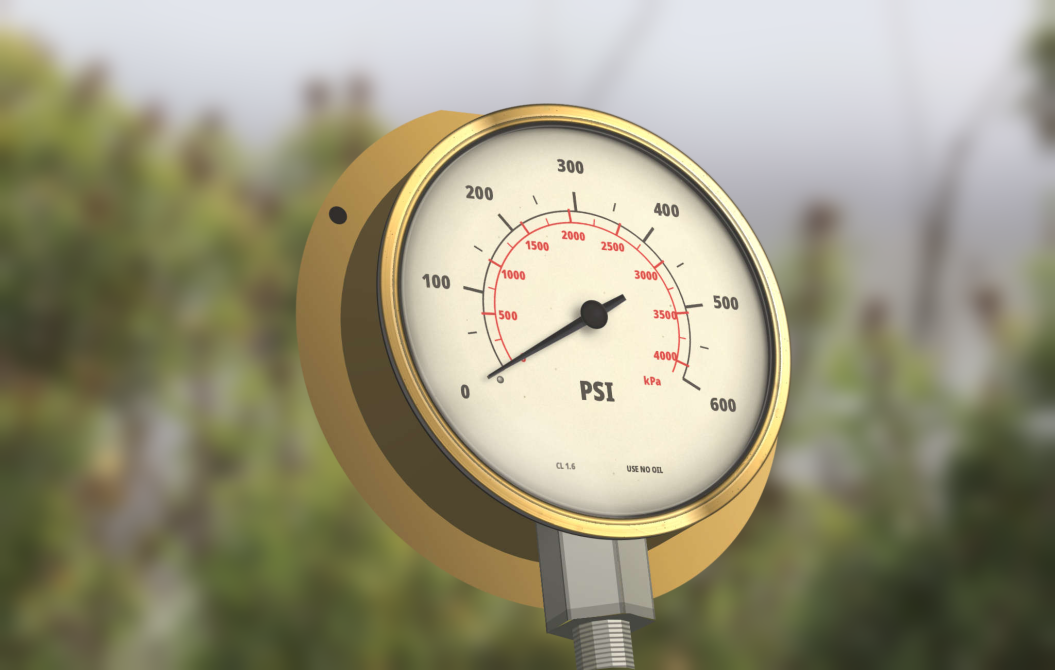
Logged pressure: 0 psi
